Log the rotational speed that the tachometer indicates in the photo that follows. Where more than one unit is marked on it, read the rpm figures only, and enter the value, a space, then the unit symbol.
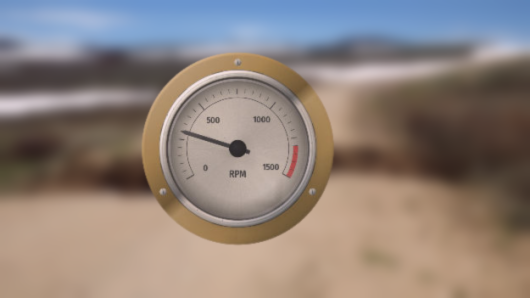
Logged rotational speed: 300 rpm
